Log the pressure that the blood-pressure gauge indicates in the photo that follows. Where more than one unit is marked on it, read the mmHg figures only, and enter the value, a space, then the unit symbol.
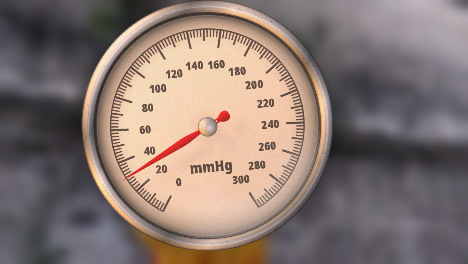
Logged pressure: 30 mmHg
